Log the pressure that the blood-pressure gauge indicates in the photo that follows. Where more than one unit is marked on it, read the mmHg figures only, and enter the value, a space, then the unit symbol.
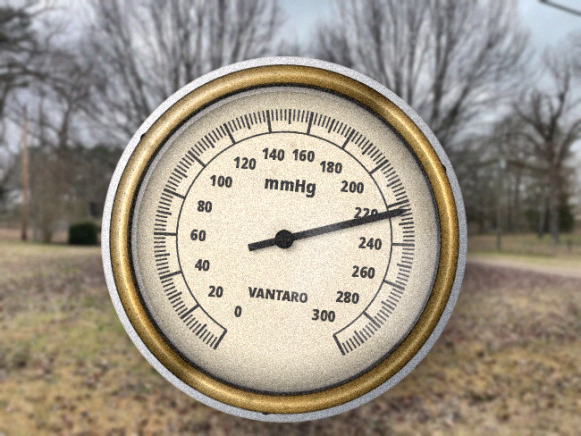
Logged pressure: 224 mmHg
